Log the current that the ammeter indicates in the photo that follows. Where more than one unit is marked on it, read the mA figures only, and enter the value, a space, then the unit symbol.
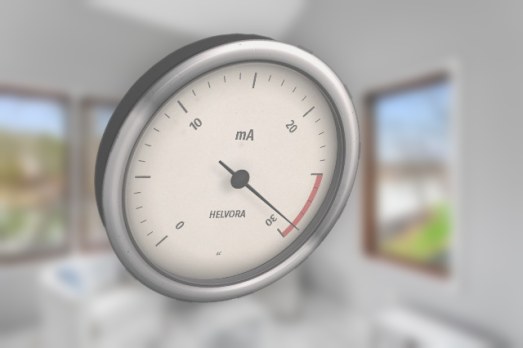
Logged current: 29 mA
